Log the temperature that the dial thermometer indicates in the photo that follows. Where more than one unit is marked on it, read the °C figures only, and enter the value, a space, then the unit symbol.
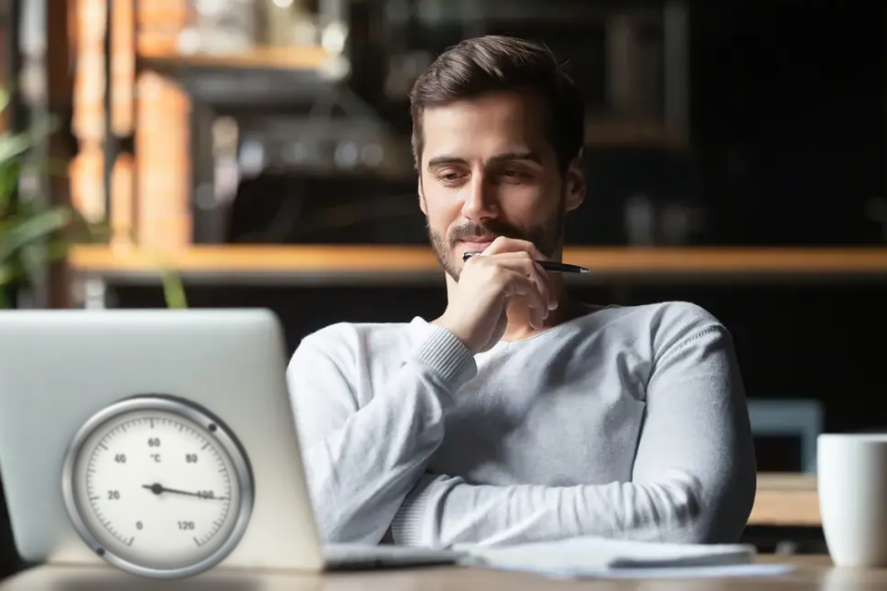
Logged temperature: 100 °C
